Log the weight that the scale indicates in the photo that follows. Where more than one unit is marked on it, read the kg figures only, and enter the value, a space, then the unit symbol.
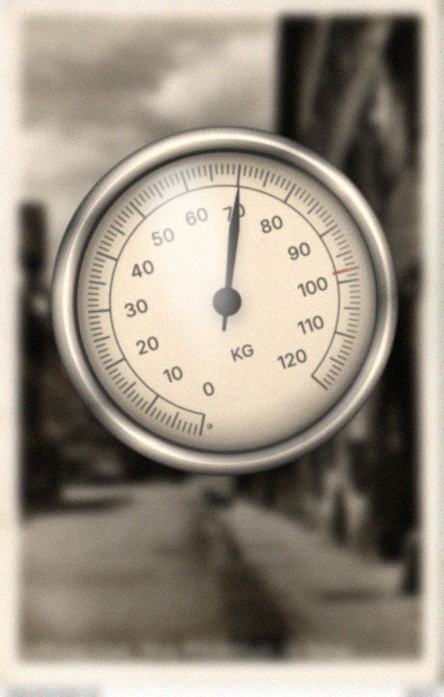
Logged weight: 70 kg
